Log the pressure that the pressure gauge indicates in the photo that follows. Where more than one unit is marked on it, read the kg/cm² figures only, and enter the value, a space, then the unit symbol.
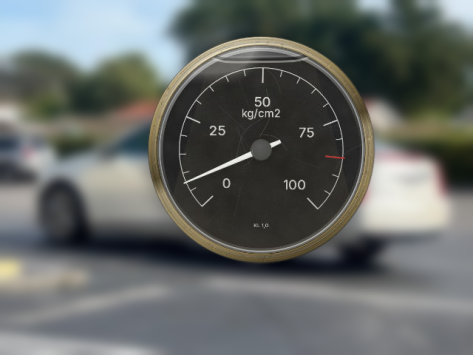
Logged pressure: 7.5 kg/cm²
